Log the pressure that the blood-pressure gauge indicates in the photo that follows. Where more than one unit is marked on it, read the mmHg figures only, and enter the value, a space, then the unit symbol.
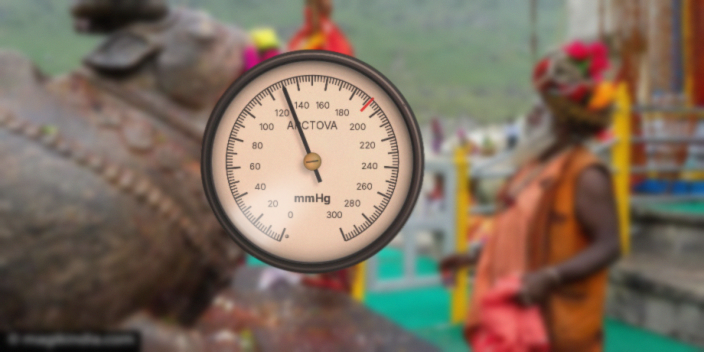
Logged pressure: 130 mmHg
